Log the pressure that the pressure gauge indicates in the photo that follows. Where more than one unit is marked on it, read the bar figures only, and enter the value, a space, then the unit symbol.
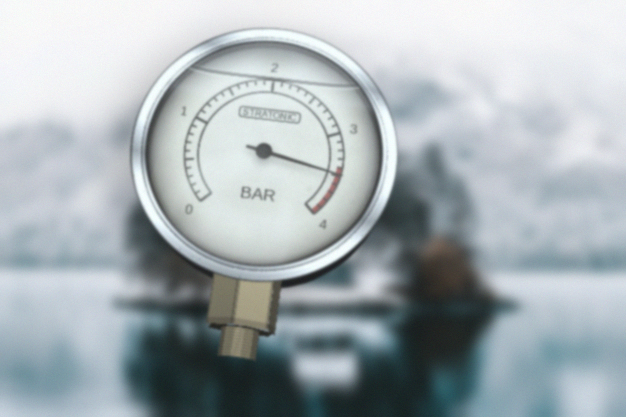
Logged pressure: 3.5 bar
